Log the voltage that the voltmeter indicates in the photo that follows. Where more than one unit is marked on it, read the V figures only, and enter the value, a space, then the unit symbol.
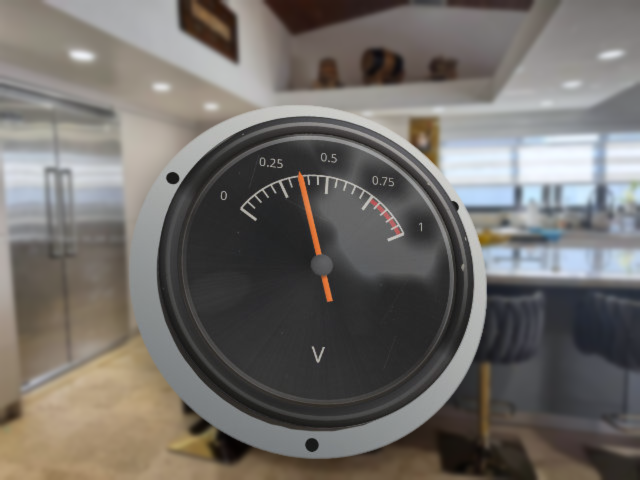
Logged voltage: 0.35 V
